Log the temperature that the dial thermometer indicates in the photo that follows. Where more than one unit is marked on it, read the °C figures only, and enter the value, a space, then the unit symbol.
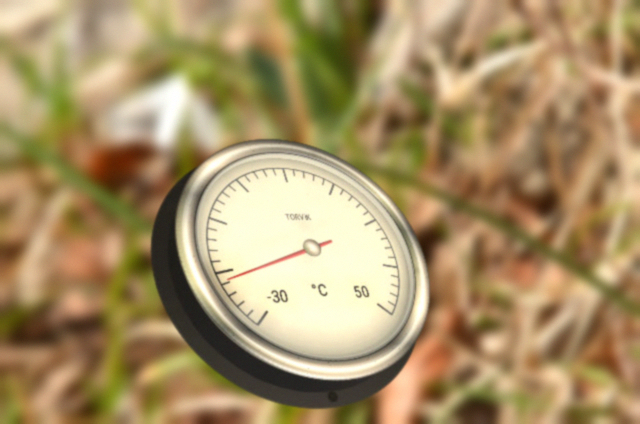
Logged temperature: -22 °C
